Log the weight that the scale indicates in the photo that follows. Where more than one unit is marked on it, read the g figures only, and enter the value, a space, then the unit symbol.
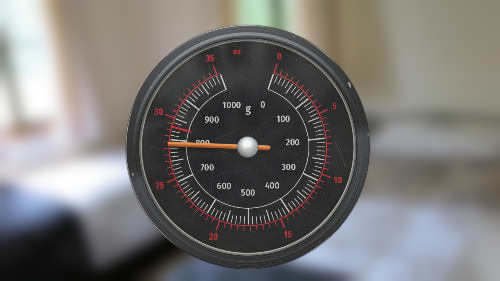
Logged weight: 790 g
